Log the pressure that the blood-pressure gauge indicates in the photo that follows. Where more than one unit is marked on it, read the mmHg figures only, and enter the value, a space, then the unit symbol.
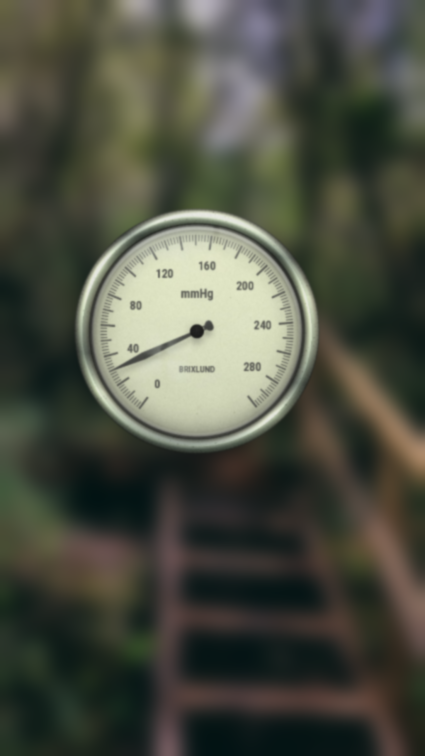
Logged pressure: 30 mmHg
